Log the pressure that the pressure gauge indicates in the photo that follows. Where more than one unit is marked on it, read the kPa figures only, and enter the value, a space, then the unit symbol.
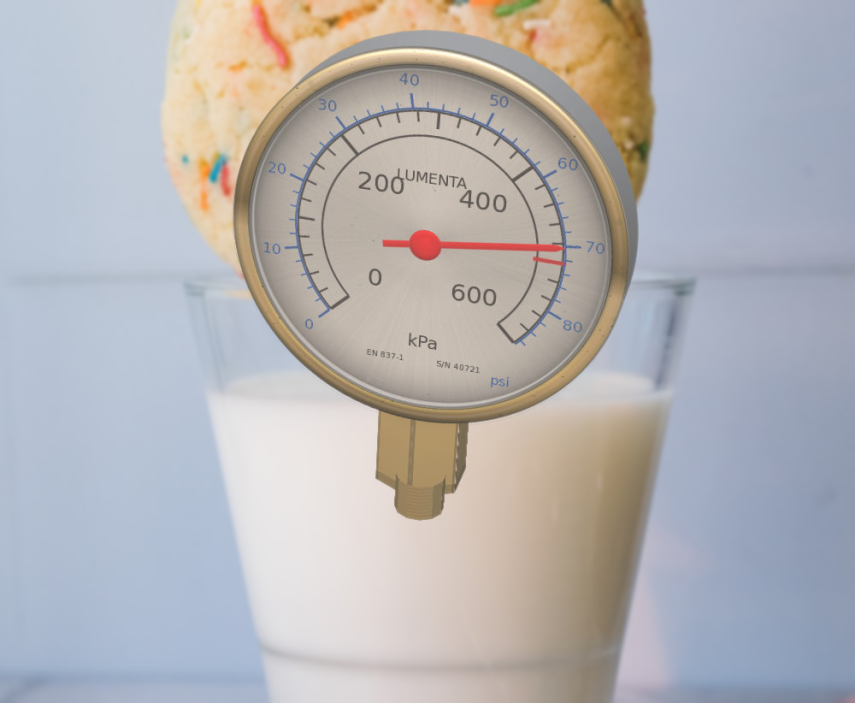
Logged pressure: 480 kPa
